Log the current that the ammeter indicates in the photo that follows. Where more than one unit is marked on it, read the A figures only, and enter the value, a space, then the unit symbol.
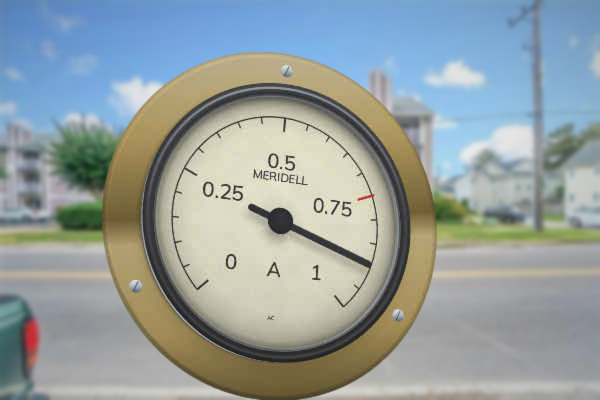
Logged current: 0.9 A
